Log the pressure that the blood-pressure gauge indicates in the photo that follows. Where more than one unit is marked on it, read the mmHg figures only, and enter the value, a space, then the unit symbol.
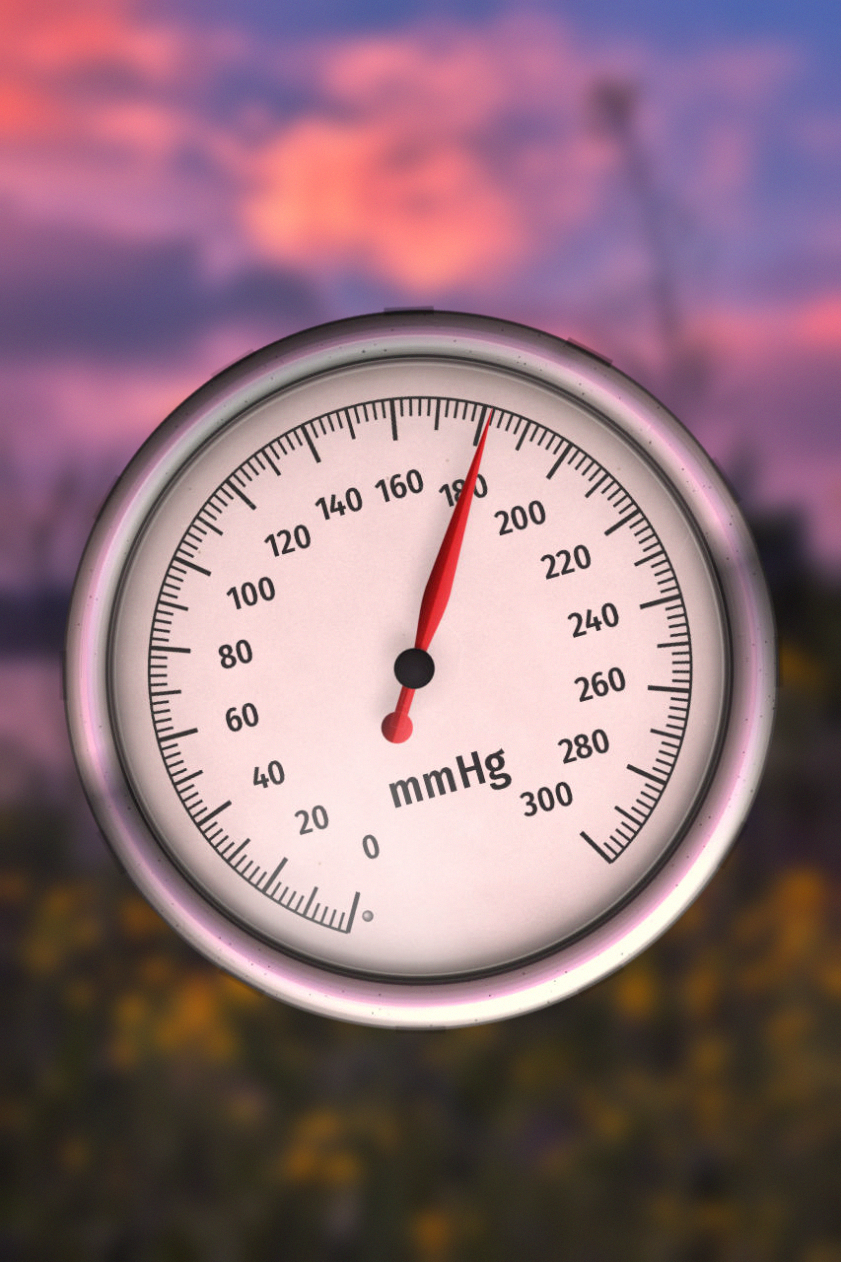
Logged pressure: 182 mmHg
